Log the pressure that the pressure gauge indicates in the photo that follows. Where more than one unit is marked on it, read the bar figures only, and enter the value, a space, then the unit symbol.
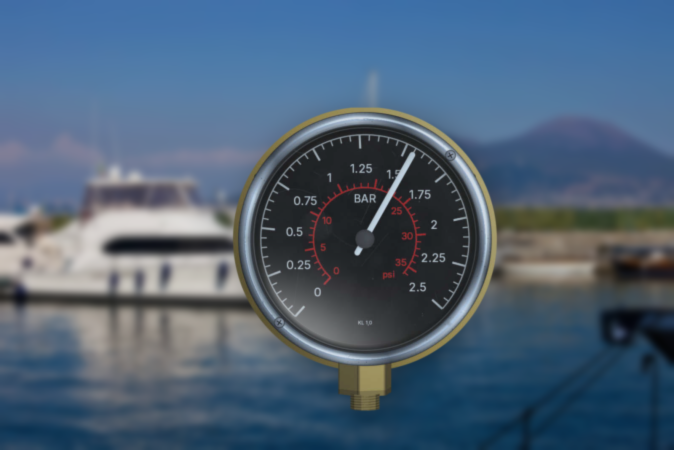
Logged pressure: 1.55 bar
